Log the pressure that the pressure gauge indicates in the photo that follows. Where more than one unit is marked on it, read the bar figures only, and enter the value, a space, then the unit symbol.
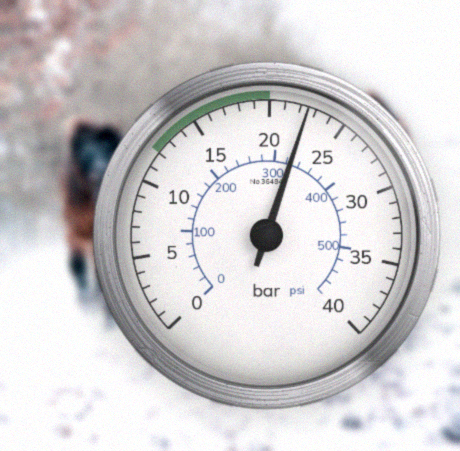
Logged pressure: 22.5 bar
